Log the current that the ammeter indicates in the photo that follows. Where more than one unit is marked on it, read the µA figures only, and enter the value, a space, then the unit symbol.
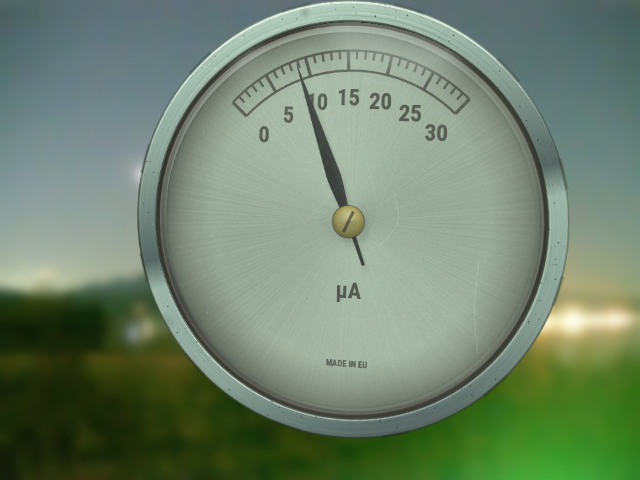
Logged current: 9 µA
